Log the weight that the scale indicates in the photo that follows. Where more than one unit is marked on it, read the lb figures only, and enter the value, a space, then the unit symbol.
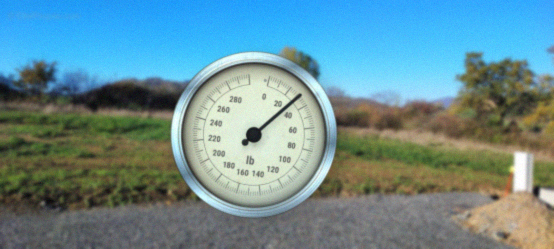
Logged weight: 30 lb
